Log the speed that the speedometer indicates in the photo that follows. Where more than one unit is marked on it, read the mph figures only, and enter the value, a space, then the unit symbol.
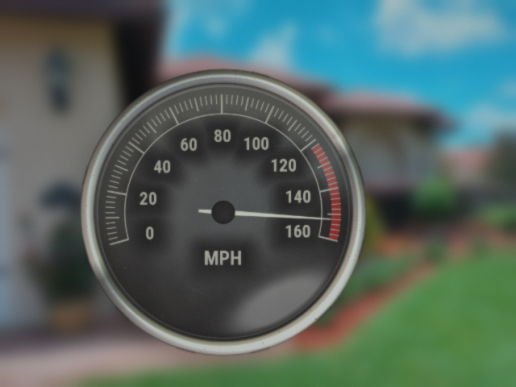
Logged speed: 152 mph
